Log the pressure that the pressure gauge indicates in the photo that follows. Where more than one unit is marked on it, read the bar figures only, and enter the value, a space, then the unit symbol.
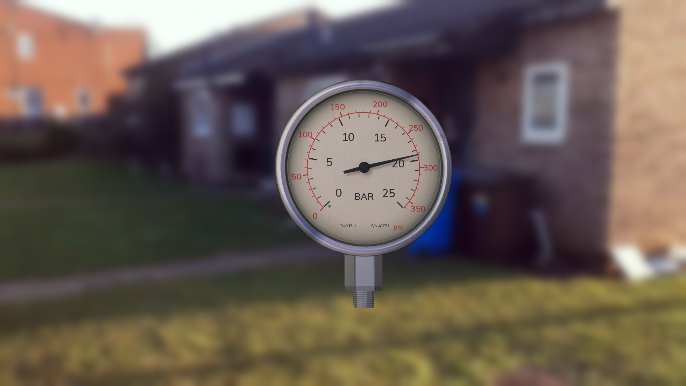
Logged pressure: 19.5 bar
